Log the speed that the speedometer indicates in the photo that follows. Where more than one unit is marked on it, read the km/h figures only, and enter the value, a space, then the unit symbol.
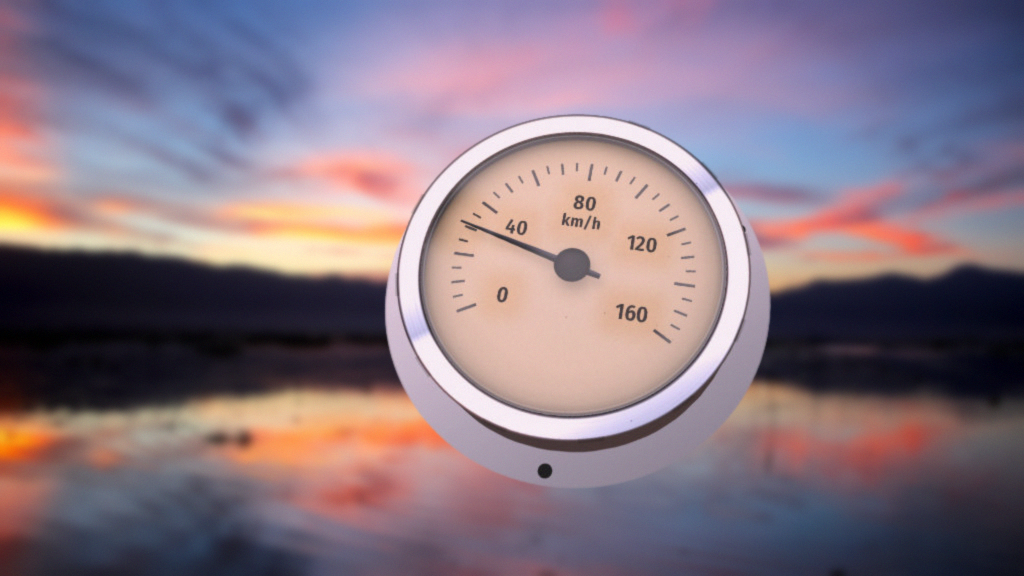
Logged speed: 30 km/h
